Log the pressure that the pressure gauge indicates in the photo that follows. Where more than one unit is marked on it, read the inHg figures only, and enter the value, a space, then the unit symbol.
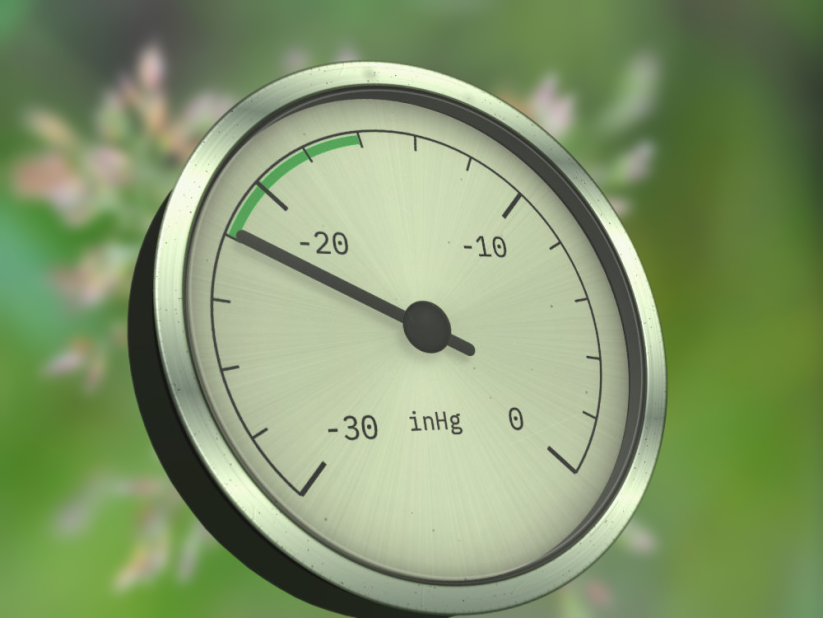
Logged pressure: -22 inHg
